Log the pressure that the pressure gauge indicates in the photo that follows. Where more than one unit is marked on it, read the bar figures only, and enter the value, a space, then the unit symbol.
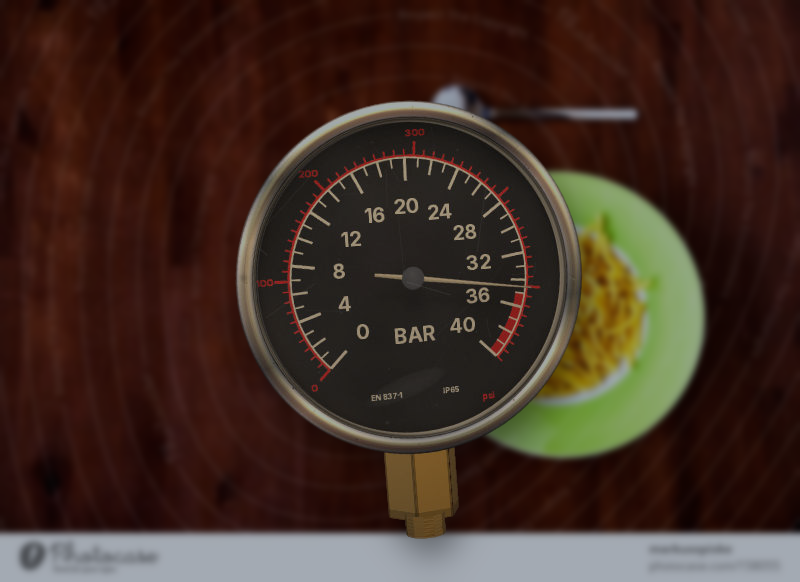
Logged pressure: 34.5 bar
